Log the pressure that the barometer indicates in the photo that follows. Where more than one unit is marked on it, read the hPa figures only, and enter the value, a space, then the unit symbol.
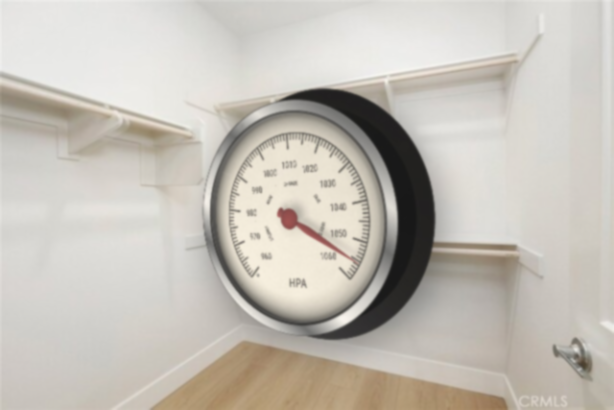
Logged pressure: 1055 hPa
